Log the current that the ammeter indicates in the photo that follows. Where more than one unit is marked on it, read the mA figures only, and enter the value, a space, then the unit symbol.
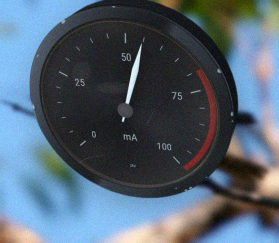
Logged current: 55 mA
